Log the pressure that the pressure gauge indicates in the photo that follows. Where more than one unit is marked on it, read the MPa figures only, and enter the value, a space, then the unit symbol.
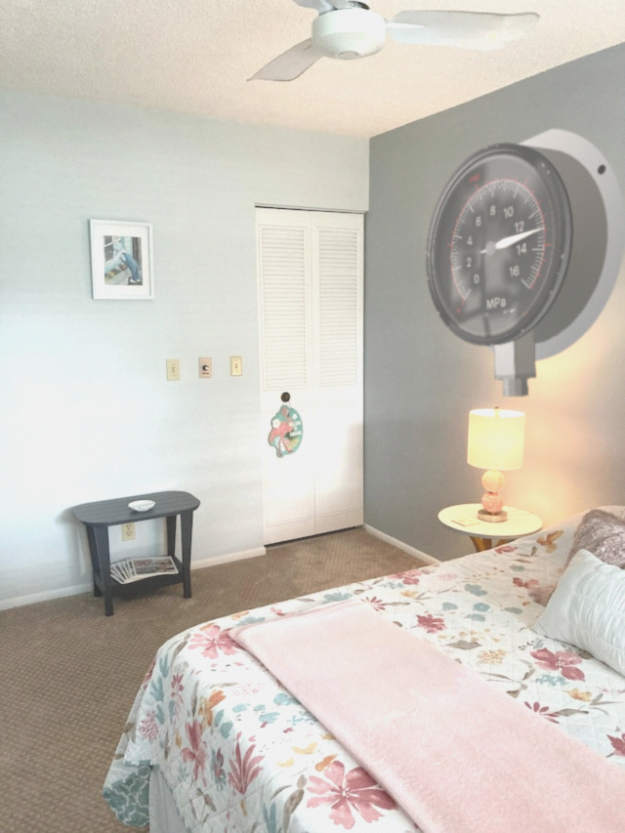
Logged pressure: 13 MPa
